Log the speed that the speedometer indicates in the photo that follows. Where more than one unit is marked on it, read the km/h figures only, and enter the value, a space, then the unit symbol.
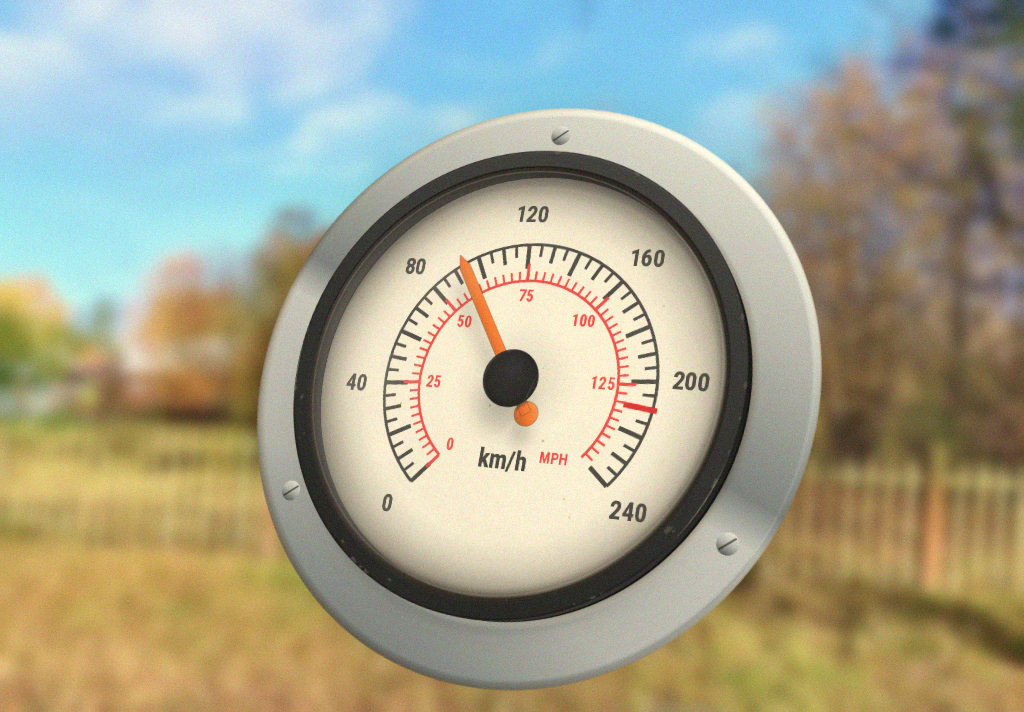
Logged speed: 95 km/h
